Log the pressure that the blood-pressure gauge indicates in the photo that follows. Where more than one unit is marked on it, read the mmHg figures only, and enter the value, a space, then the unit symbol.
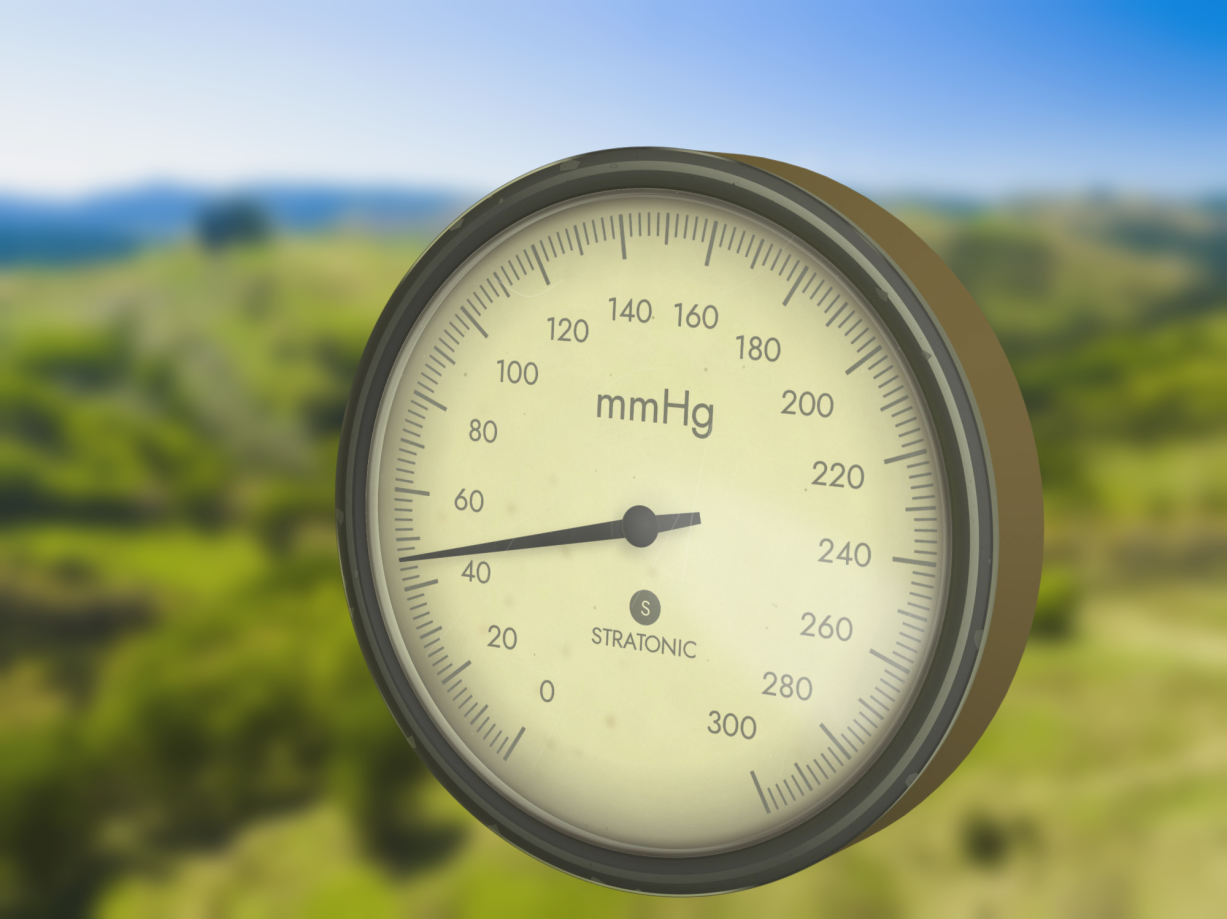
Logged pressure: 46 mmHg
